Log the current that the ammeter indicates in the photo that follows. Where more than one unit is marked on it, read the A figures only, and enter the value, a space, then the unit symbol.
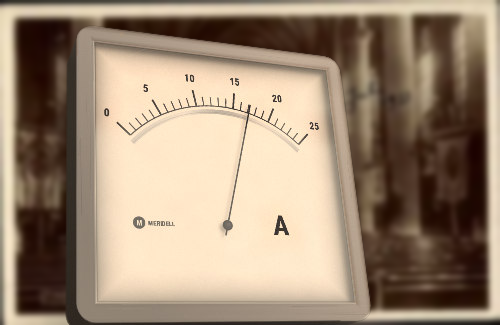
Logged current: 17 A
